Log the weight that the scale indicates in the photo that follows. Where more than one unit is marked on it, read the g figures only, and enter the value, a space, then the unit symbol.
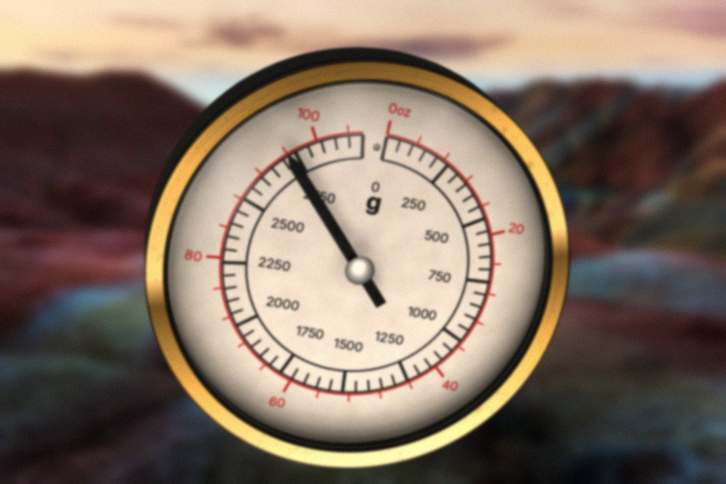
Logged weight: 2725 g
